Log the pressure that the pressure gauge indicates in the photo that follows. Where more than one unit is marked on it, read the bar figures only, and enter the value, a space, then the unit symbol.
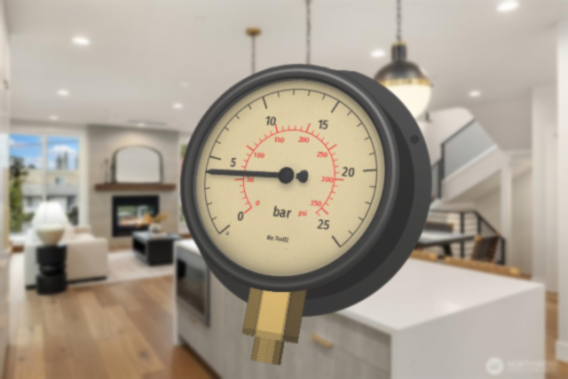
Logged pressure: 4 bar
